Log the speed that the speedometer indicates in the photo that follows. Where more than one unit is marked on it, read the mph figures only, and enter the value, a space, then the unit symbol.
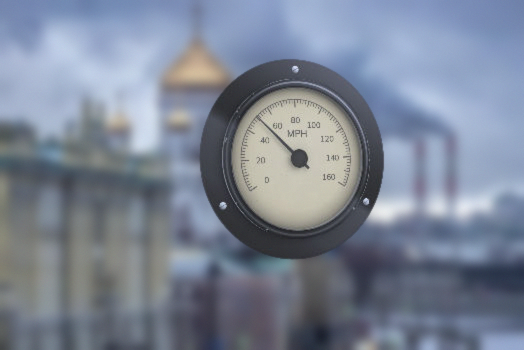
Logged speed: 50 mph
